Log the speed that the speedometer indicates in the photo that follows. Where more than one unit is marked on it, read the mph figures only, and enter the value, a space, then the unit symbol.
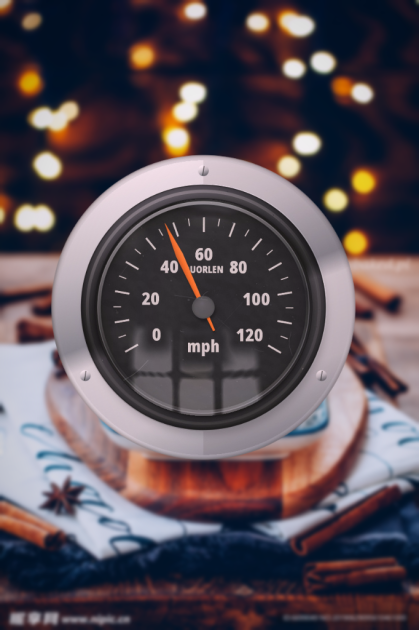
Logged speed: 47.5 mph
